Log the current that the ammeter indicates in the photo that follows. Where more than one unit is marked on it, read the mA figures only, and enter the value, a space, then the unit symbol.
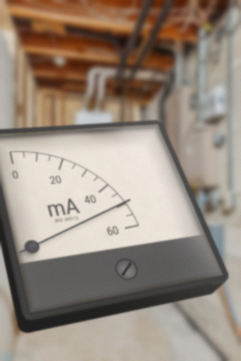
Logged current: 50 mA
